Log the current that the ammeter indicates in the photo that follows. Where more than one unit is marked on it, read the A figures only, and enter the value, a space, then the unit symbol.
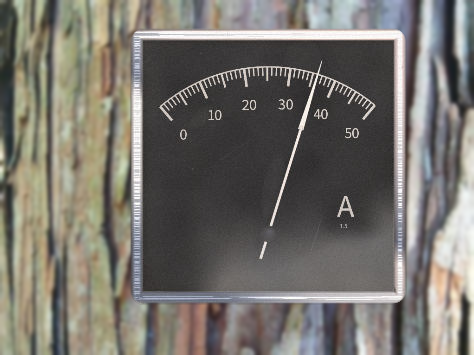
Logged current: 36 A
